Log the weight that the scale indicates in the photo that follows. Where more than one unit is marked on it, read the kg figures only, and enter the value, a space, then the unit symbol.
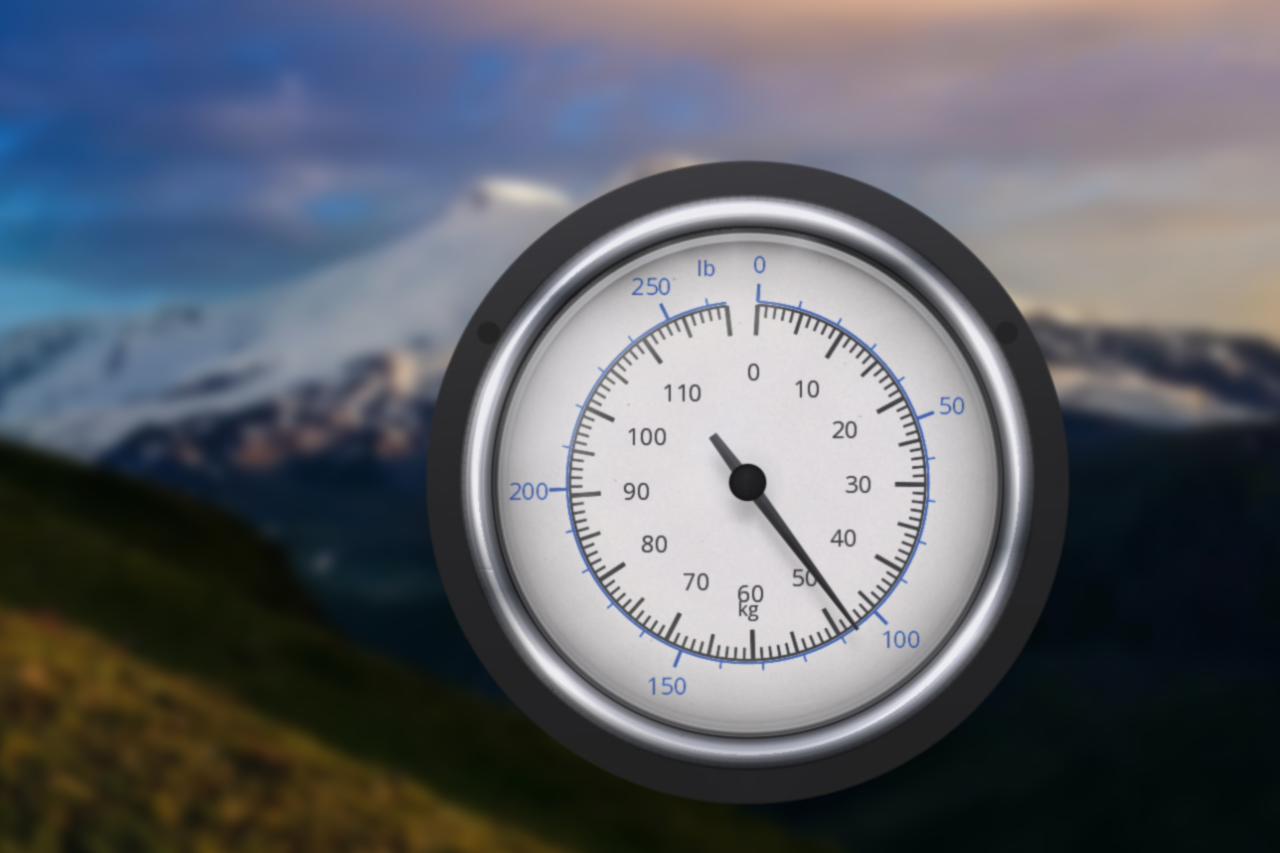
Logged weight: 48 kg
